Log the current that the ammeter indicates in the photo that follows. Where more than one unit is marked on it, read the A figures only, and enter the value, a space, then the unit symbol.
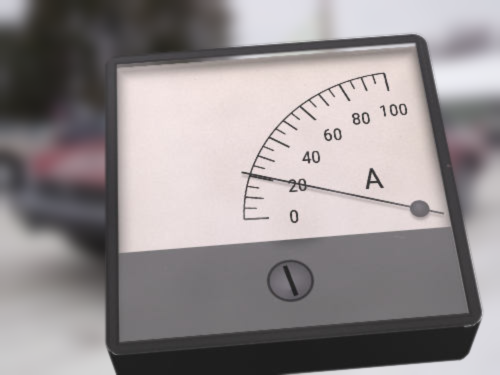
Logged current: 20 A
